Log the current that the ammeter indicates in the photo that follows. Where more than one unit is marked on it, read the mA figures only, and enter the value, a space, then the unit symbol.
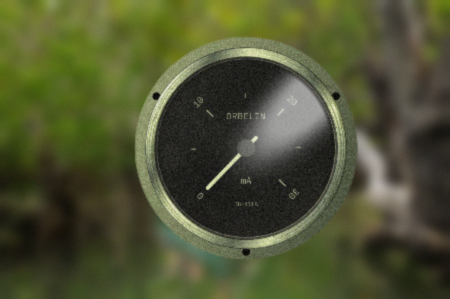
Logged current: 0 mA
